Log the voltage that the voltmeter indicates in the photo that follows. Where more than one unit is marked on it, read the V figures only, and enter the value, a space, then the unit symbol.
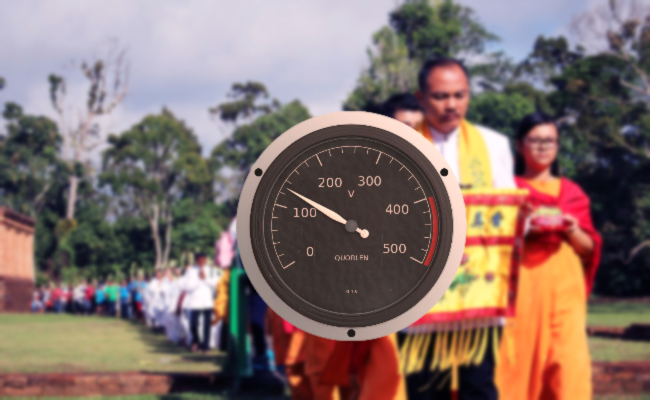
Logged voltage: 130 V
